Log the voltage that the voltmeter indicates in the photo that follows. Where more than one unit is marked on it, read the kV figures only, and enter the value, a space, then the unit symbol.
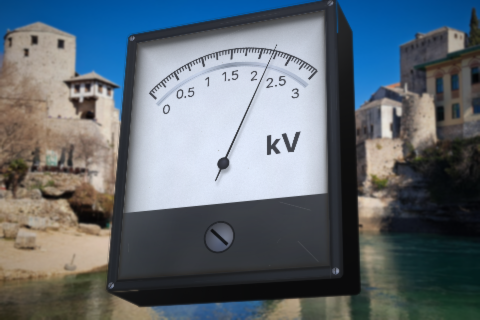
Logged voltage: 2.25 kV
